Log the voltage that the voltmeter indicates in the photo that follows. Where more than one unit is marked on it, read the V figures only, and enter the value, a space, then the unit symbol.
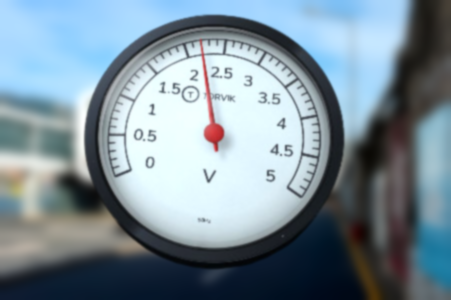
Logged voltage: 2.2 V
